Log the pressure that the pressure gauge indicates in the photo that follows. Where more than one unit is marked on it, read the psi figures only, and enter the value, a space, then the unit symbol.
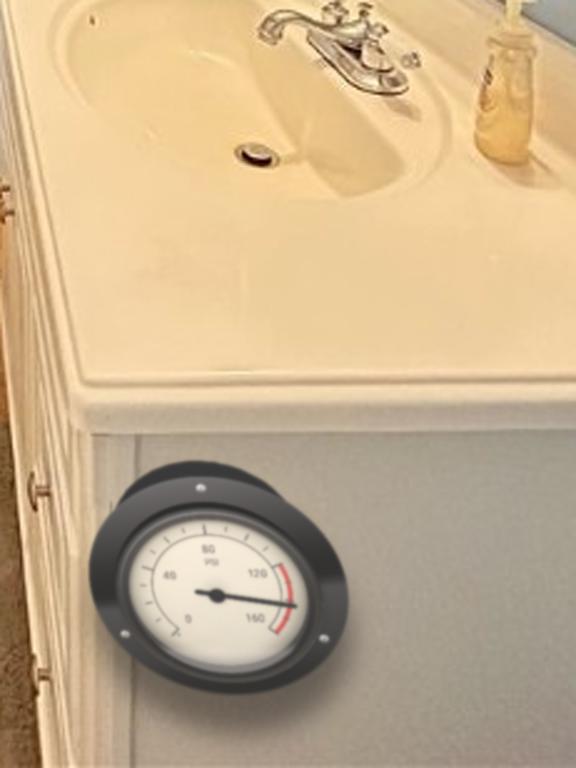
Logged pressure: 140 psi
